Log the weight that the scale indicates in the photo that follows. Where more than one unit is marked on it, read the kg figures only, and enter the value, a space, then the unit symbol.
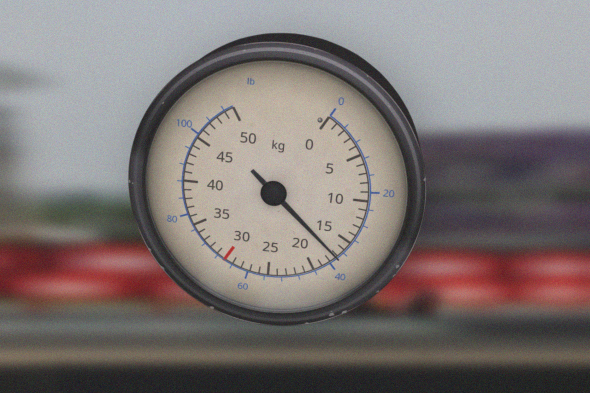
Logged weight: 17 kg
